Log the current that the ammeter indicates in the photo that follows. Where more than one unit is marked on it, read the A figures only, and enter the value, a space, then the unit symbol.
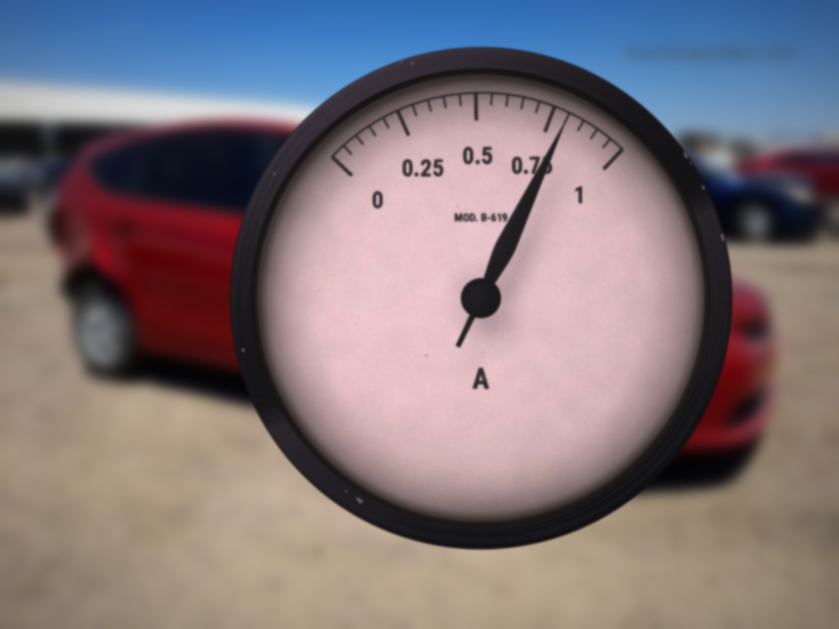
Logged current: 0.8 A
